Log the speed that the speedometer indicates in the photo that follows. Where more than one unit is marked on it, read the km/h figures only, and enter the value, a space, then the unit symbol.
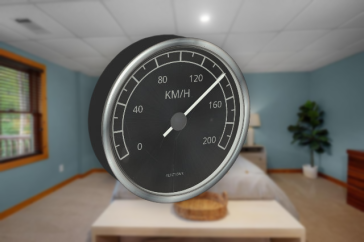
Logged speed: 140 km/h
